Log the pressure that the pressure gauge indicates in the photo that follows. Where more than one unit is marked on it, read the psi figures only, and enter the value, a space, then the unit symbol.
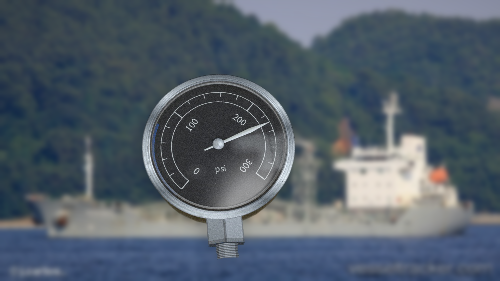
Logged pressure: 230 psi
